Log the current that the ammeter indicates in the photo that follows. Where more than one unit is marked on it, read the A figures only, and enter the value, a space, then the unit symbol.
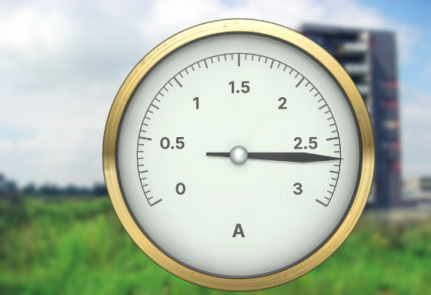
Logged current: 2.65 A
